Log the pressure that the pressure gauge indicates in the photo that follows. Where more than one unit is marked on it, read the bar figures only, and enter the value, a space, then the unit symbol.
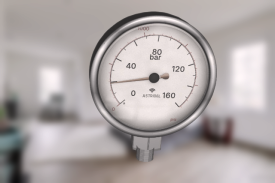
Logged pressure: 20 bar
